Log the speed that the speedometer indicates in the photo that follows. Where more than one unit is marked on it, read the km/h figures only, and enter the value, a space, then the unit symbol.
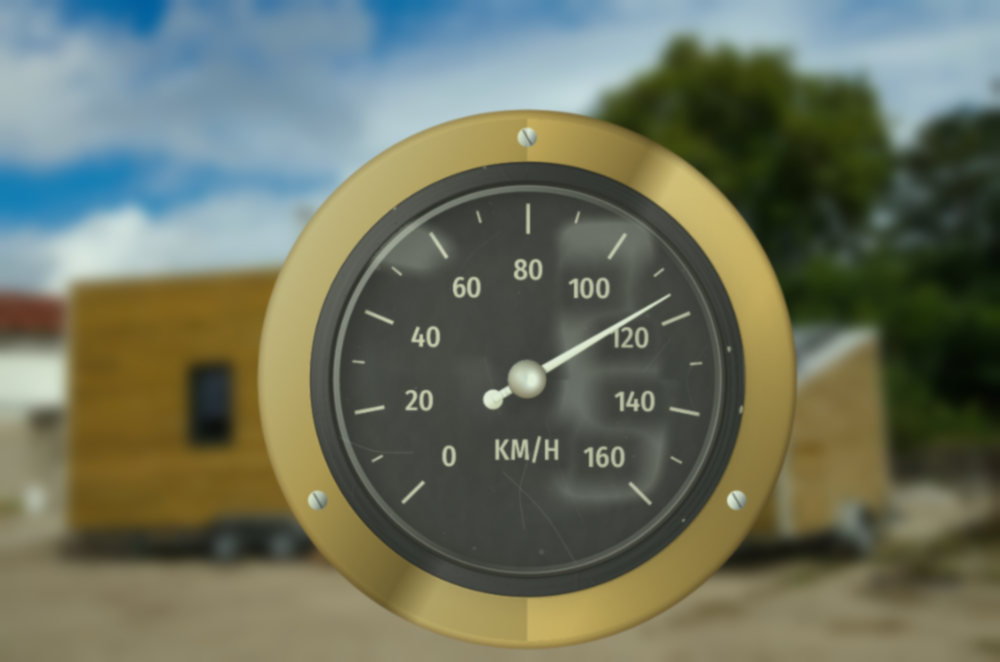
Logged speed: 115 km/h
